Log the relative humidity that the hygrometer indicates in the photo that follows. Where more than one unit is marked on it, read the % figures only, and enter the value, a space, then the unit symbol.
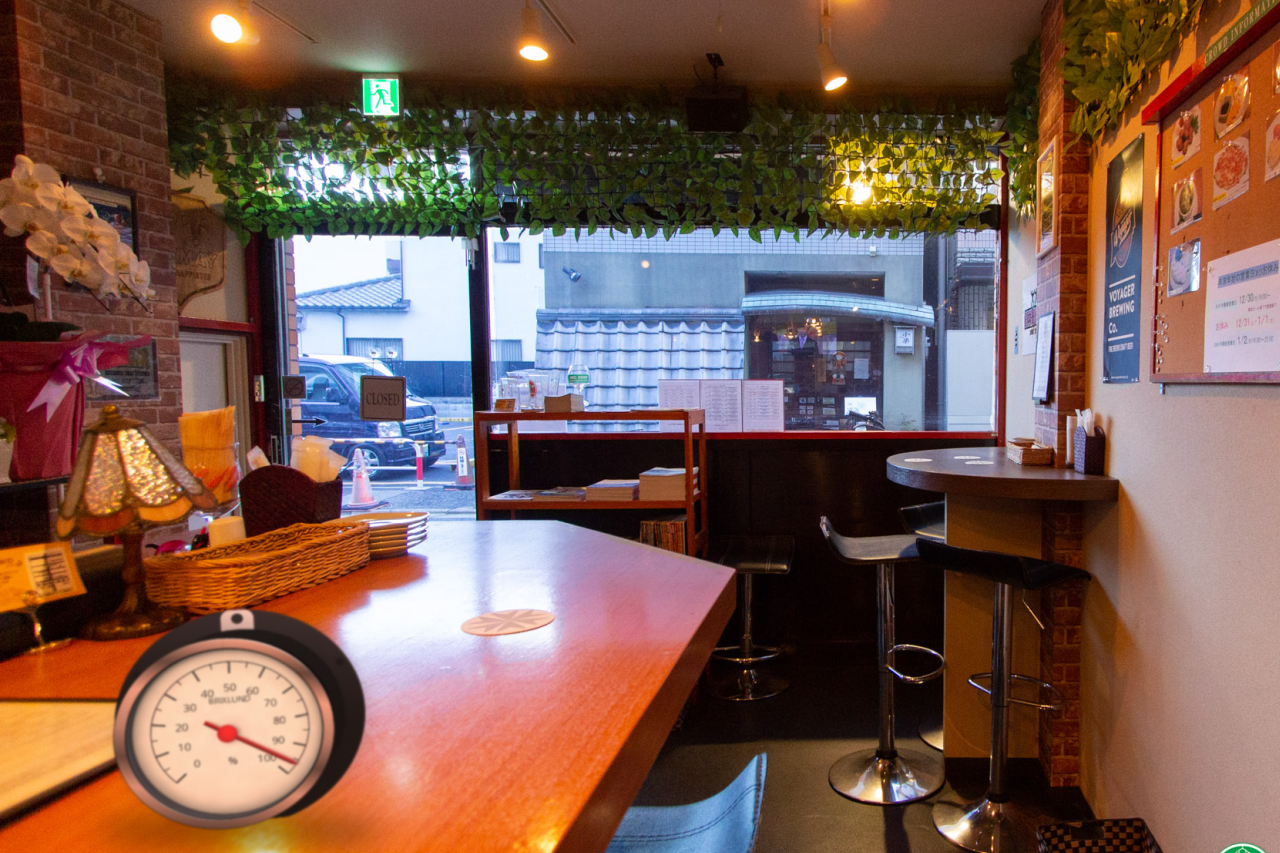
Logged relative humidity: 95 %
